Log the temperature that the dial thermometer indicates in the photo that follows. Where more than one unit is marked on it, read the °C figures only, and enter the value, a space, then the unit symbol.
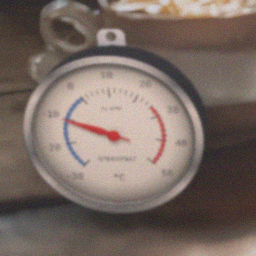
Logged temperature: -10 °C
